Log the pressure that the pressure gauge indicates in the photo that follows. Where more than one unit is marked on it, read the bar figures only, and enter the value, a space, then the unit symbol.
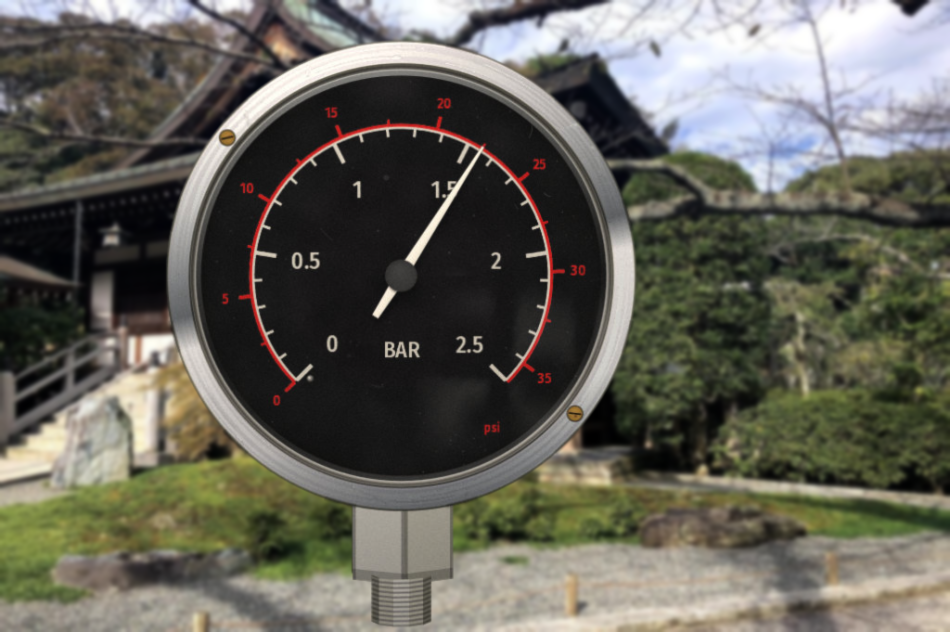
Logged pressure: 1.55 bar
